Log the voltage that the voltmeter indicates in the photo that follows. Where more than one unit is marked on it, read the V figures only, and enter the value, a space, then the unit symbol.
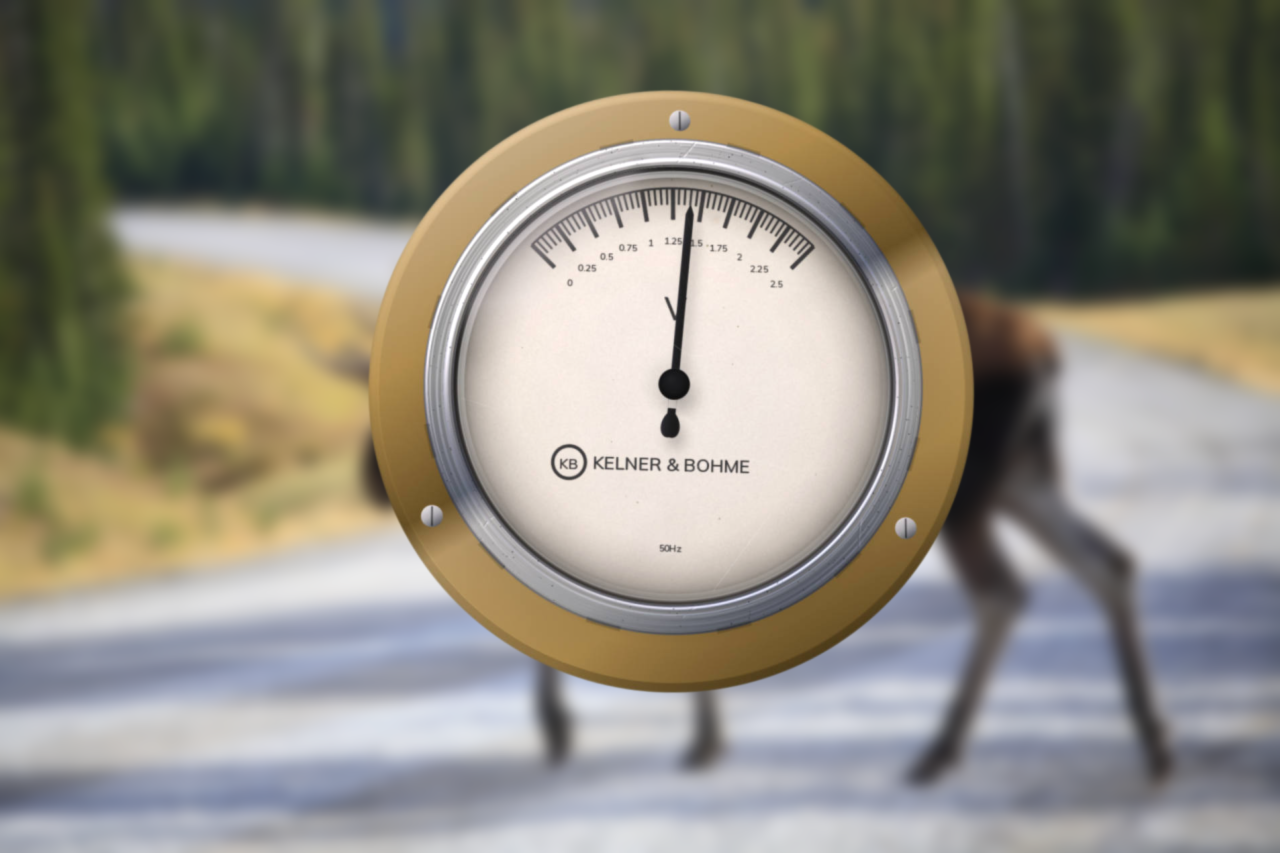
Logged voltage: 1.4 V
